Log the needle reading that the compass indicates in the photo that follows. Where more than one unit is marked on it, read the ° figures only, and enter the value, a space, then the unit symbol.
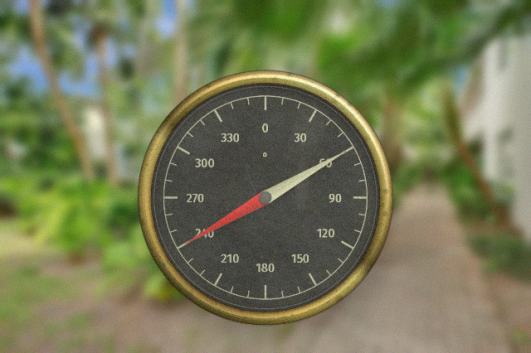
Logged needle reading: 240 °
